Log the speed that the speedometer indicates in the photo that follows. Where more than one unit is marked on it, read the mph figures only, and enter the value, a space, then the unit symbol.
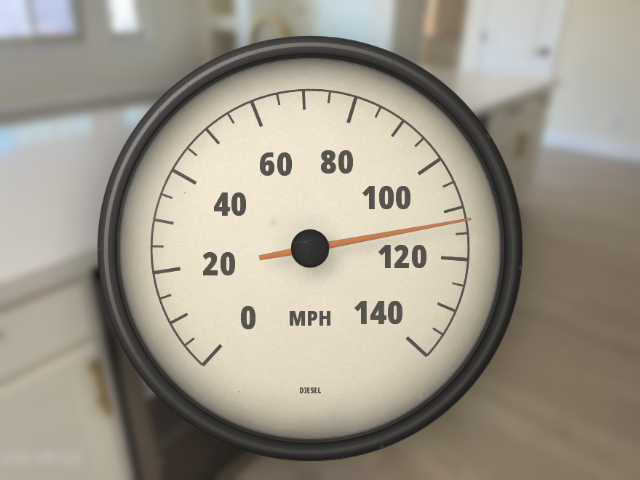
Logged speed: 112.5 mph
